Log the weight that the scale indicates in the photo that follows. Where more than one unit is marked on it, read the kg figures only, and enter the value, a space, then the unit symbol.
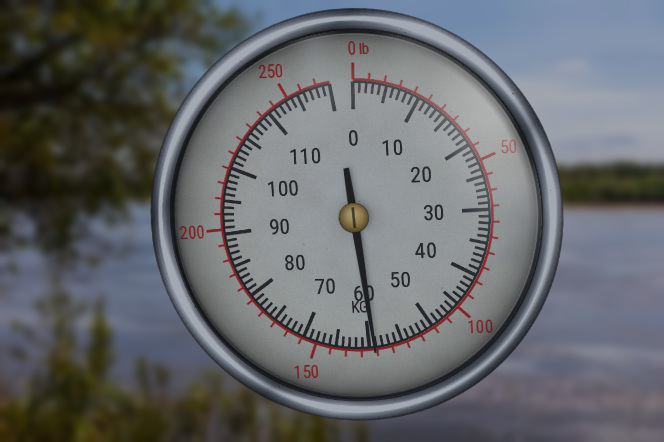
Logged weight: 59 kg
